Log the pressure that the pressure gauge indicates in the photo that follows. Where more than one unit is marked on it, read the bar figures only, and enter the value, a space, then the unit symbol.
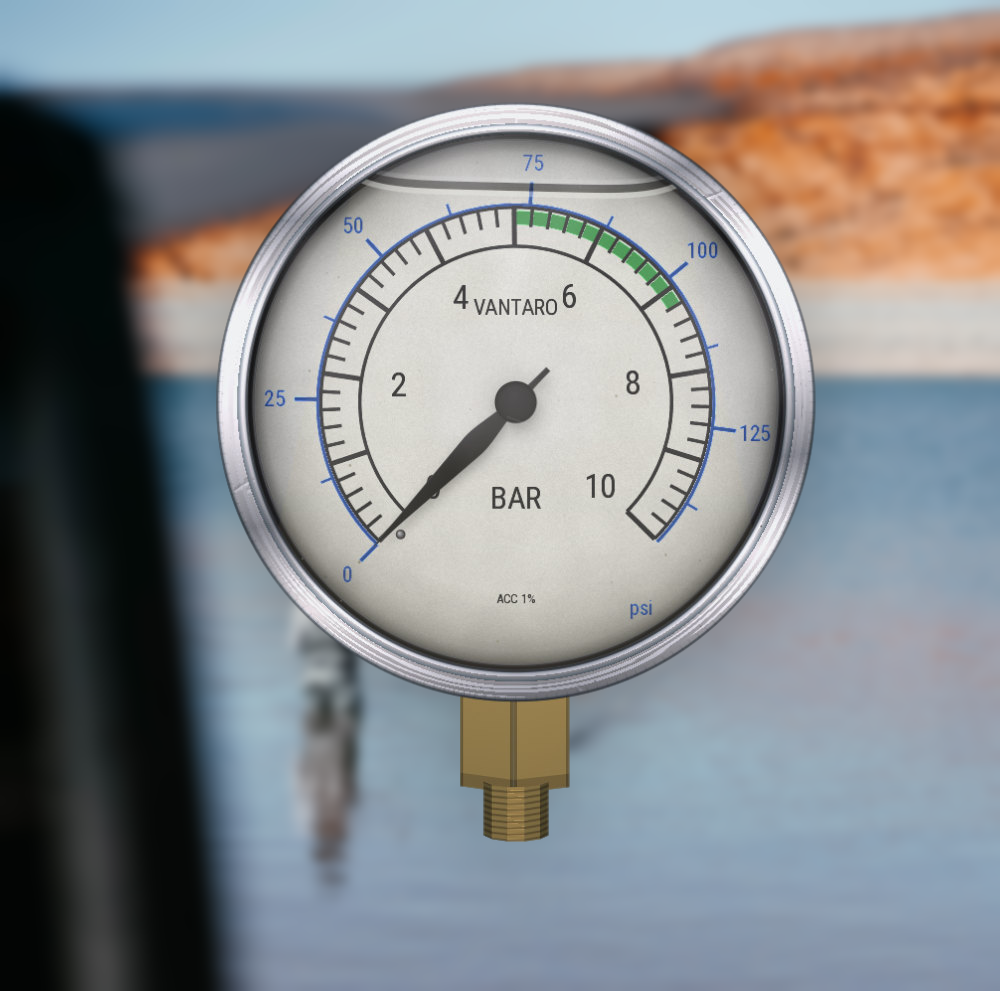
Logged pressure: 0 bar
